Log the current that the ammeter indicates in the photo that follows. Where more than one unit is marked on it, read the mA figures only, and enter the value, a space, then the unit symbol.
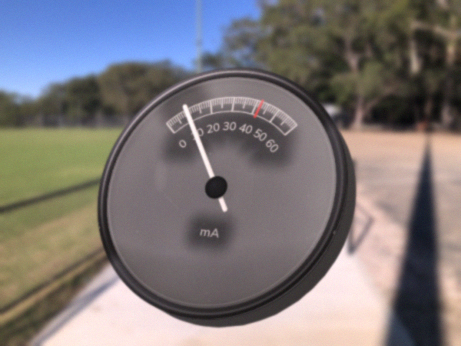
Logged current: 10 mA
